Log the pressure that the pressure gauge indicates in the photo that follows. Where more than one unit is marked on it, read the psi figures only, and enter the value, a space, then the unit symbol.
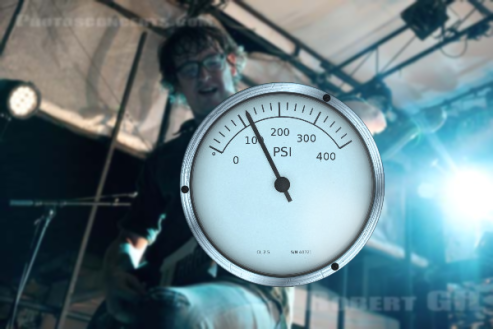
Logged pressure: 120 psi
